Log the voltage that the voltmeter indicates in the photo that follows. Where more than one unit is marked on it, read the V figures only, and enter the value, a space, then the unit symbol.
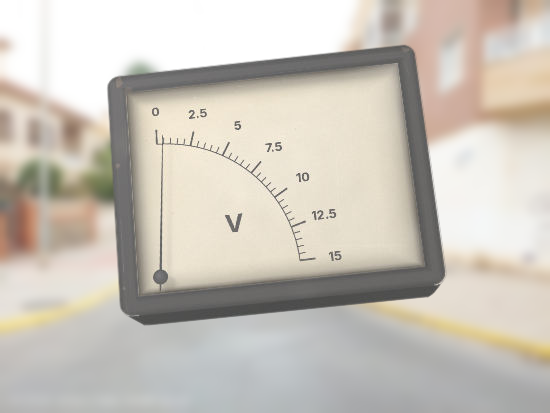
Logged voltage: 0.5 V
